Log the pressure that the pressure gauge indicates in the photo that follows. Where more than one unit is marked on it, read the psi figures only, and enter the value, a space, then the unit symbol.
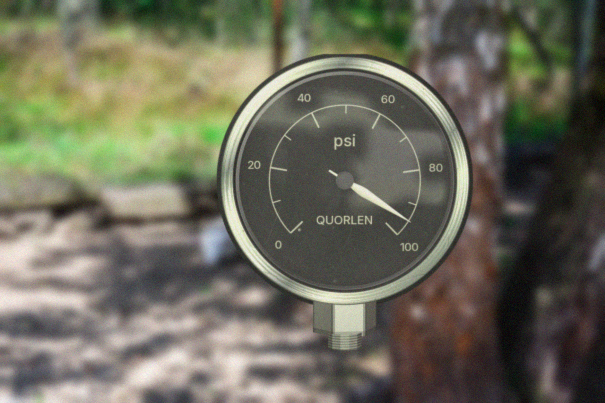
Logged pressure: 95 psi
